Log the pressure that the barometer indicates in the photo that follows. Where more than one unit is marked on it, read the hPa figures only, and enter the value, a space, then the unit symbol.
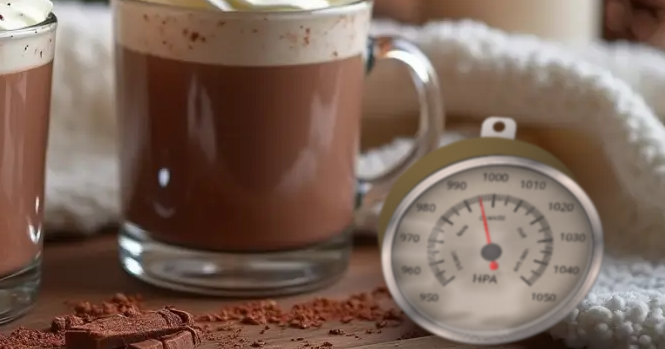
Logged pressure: 995 hPa
